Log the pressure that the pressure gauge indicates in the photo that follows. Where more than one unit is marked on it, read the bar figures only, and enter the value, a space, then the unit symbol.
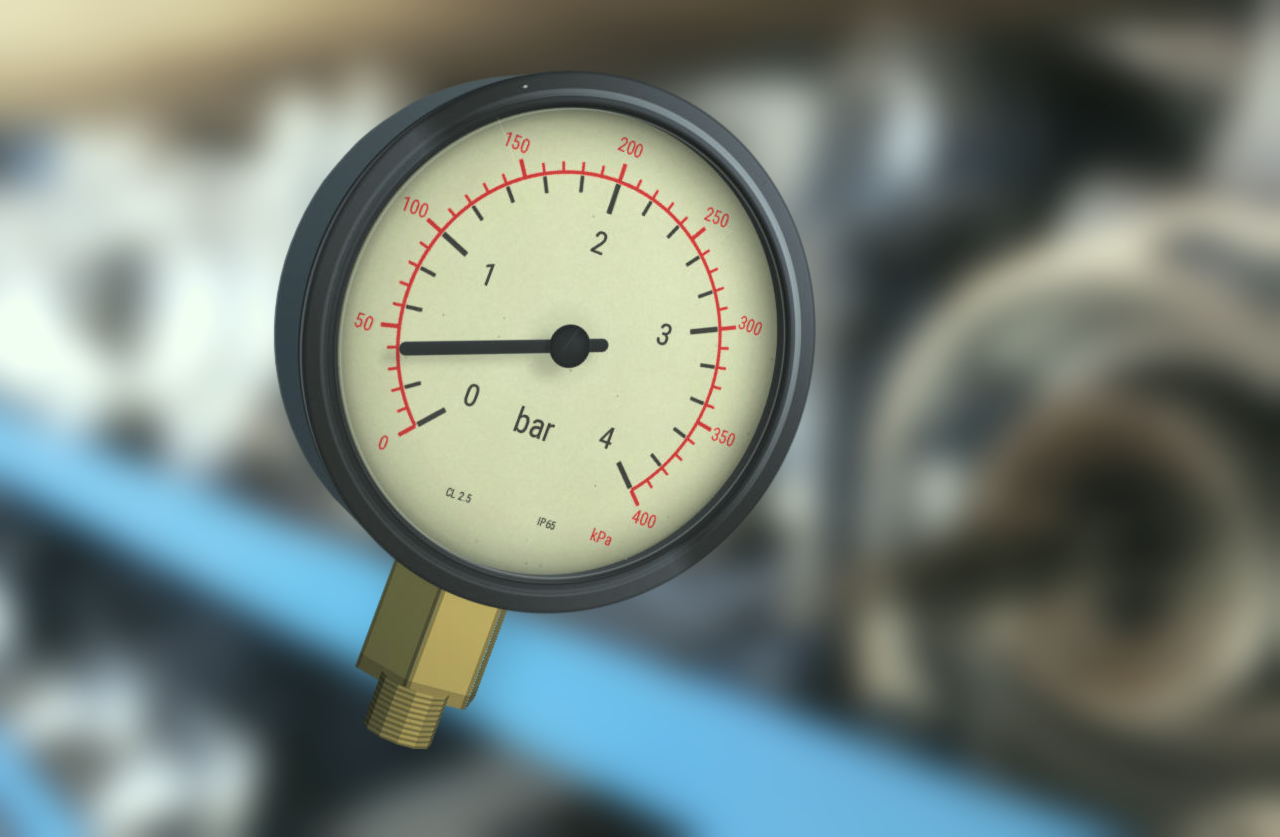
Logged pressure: 0.4 bar
